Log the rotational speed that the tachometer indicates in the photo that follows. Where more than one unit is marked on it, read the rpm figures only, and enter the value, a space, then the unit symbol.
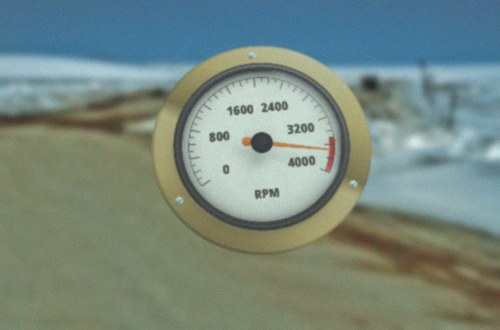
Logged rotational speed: 3700 rpm
